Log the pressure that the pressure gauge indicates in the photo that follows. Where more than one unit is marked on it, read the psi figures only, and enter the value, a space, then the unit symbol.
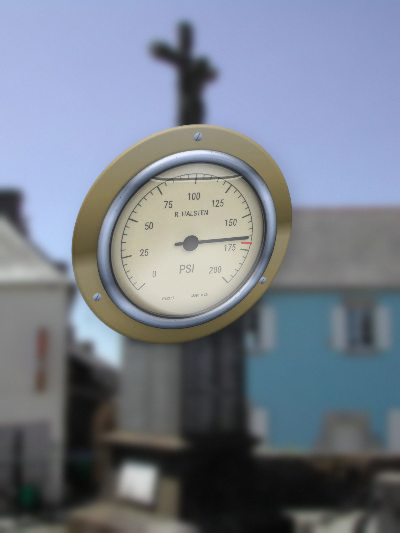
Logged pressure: 165 psi
